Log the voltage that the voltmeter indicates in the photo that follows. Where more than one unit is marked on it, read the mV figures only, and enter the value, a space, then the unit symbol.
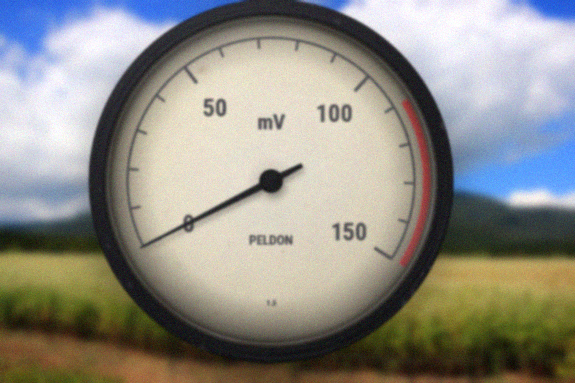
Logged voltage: 0 mV
